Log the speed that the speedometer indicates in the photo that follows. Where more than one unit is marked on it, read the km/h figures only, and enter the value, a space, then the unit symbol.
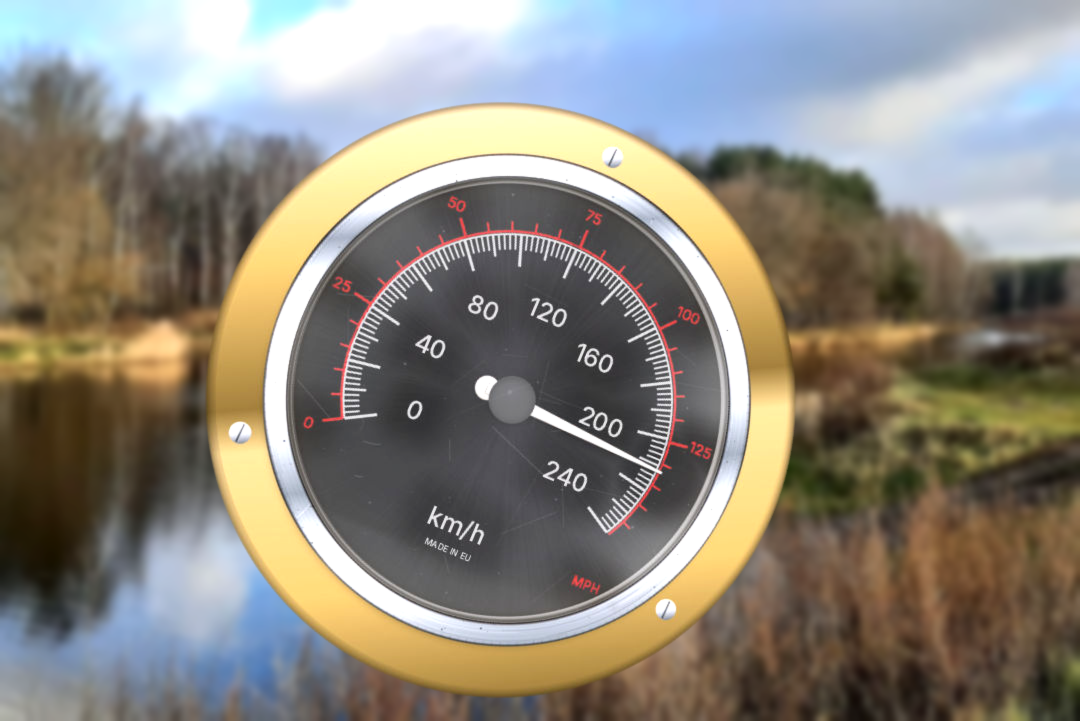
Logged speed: 212 km/h
